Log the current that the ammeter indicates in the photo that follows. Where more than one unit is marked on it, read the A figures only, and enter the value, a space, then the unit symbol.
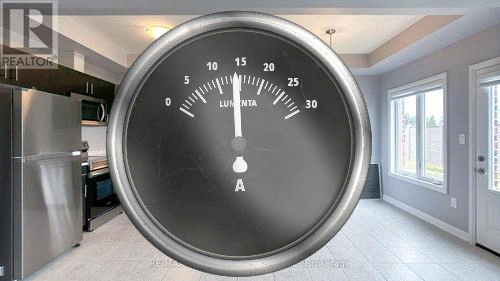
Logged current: 14 A
